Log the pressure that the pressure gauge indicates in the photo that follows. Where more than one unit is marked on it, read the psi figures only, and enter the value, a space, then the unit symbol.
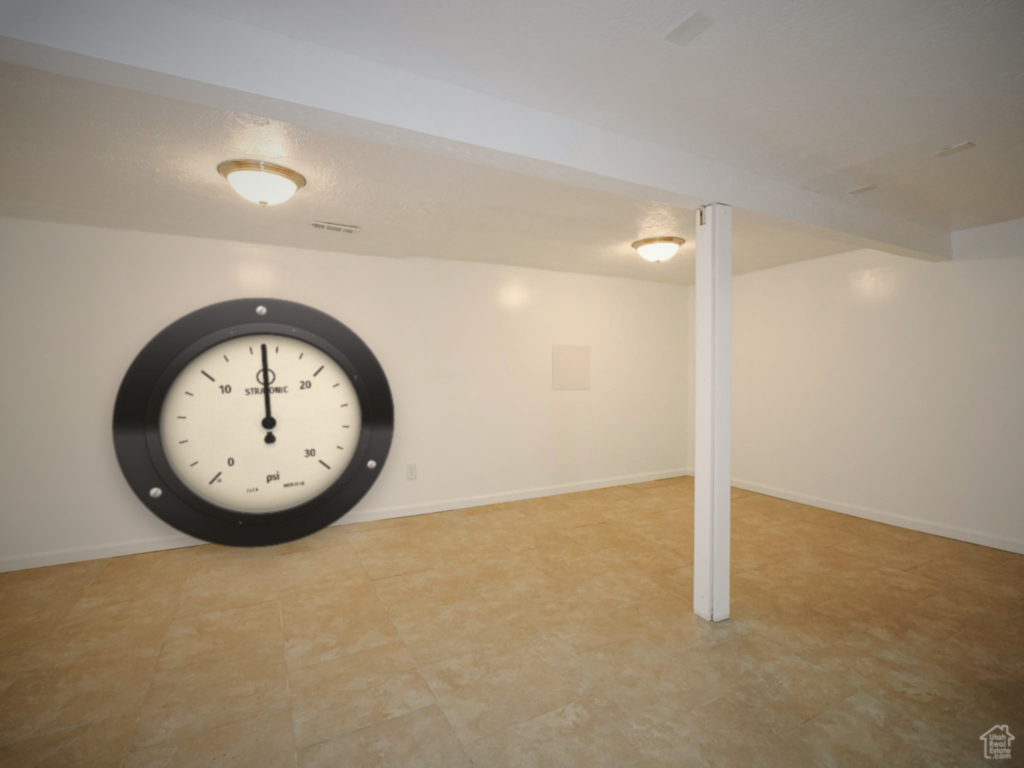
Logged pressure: 15 psi
